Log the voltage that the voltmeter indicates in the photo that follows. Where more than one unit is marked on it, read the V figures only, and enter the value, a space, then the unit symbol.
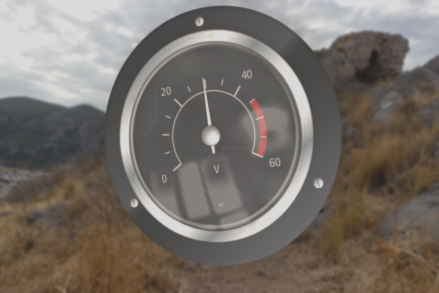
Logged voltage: 30 V
